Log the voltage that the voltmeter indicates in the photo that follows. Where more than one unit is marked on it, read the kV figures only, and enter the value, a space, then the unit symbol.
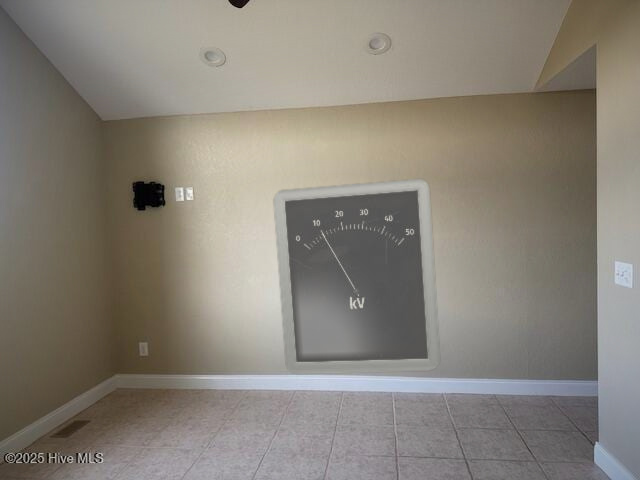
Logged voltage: 10 kV
